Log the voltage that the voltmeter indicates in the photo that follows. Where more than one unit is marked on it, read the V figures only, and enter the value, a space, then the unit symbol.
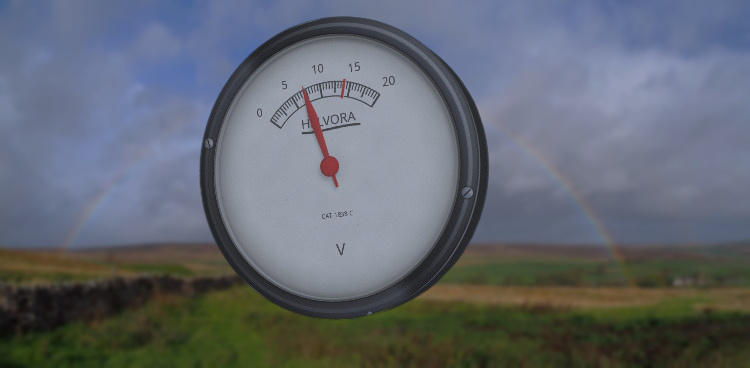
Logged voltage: 7.5 V
